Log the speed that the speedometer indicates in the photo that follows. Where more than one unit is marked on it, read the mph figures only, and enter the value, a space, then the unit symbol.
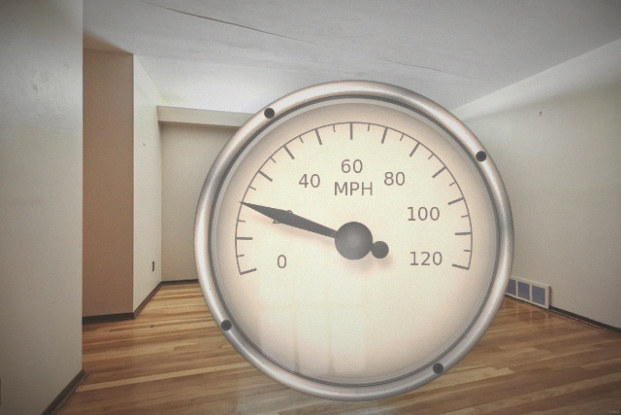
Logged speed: 20 mph
